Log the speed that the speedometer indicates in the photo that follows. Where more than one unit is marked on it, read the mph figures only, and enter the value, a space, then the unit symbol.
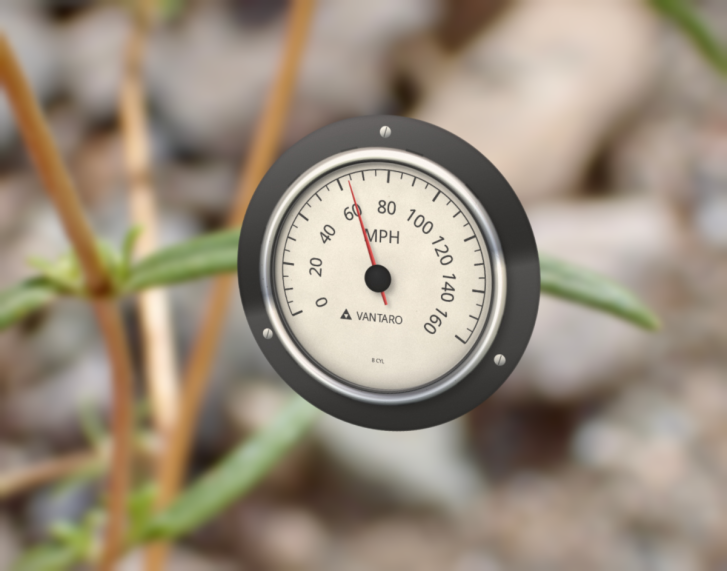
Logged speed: 65 mph
